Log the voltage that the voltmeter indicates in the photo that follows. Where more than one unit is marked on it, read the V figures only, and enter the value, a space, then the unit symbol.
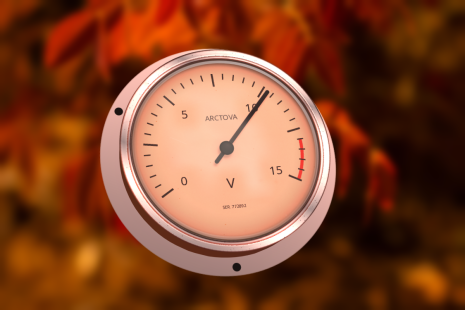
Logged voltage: 10.25 V
